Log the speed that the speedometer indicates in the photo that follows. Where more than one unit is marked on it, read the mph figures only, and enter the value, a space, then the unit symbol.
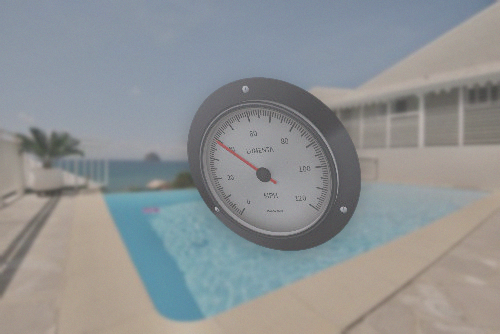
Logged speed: 40 mph
